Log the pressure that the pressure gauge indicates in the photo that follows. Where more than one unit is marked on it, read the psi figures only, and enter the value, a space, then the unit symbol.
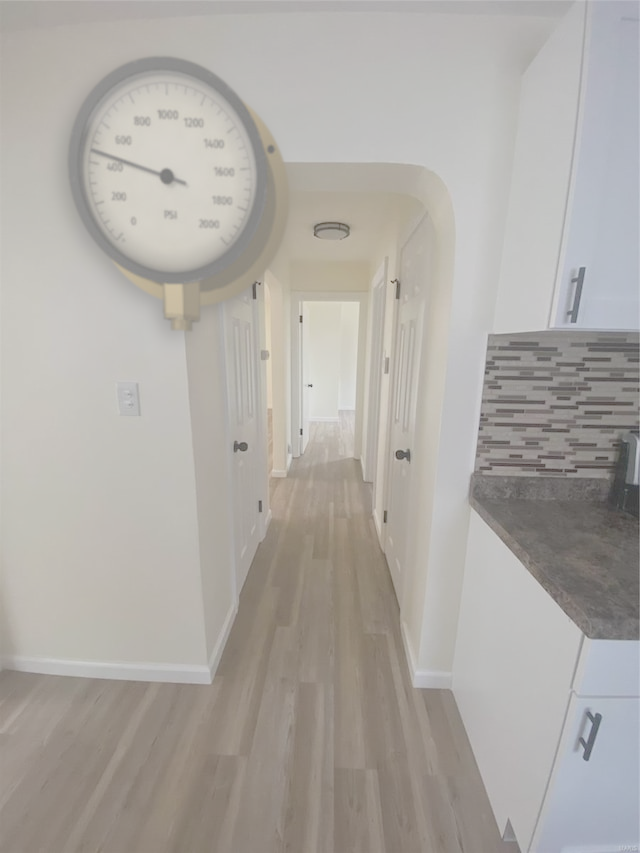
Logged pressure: 450 psi
